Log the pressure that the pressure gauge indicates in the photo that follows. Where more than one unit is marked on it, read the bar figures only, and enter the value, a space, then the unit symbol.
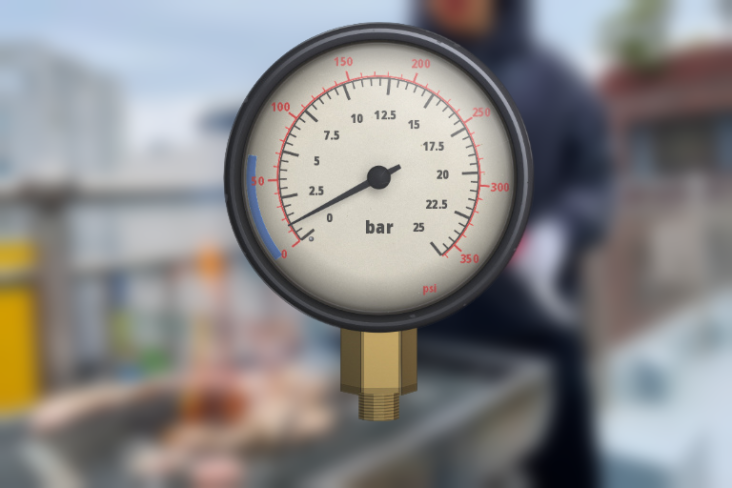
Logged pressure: 1 bar
